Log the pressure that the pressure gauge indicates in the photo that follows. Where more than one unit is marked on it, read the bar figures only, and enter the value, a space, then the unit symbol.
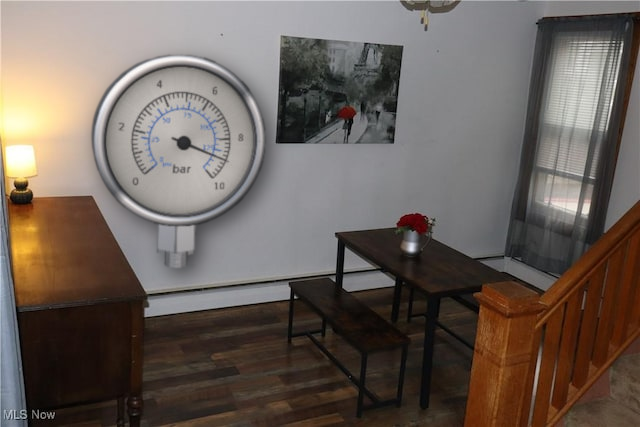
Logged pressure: 9 bar
